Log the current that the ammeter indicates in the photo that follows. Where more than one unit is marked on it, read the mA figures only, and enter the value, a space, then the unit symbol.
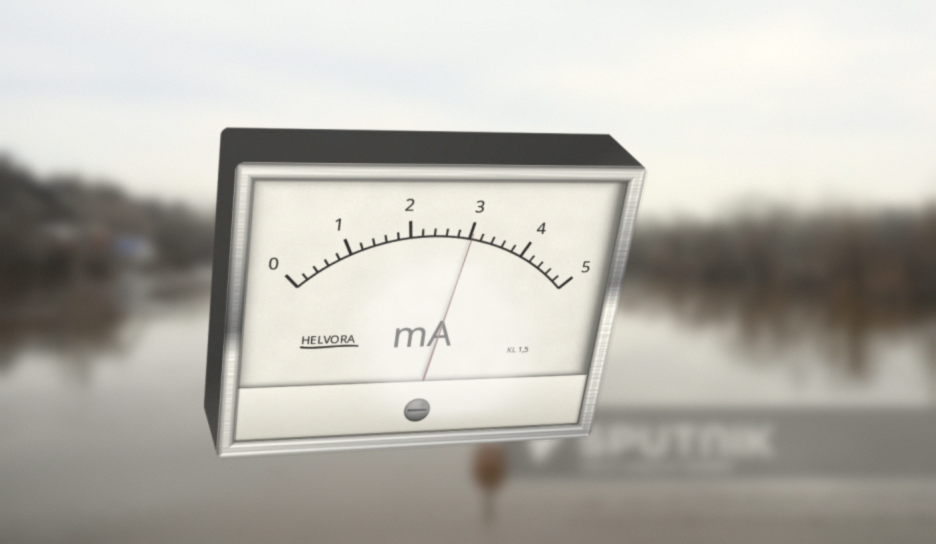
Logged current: 3 mA
